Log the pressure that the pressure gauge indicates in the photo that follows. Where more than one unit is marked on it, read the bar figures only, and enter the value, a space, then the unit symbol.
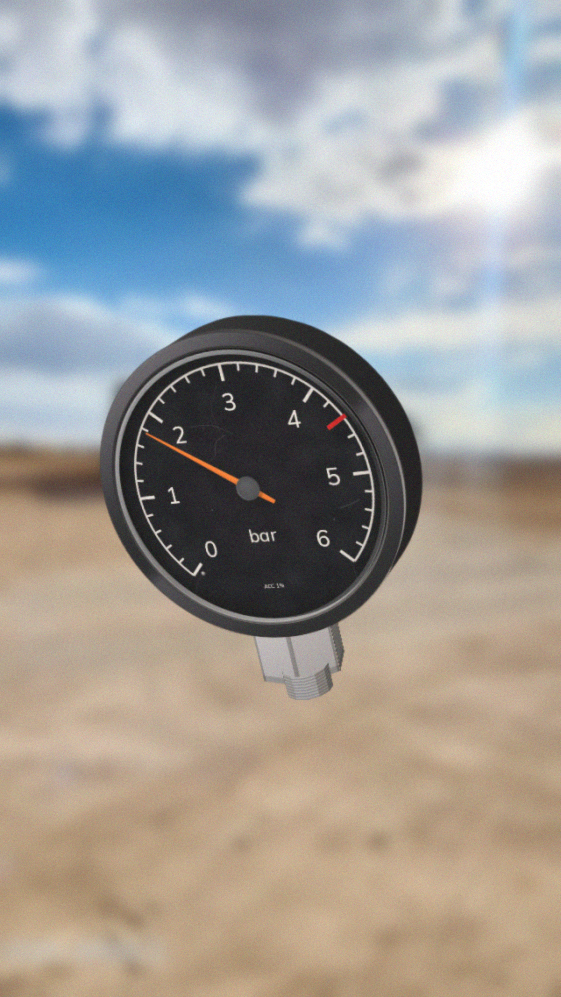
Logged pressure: 1.8 bar
